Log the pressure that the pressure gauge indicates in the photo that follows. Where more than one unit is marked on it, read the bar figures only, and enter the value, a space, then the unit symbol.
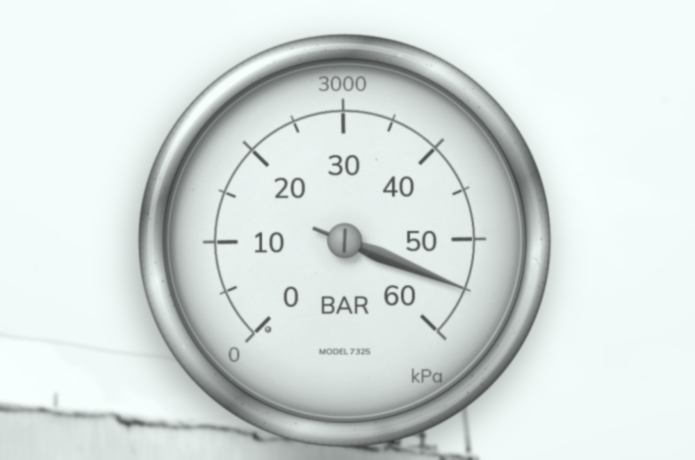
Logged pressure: 55 bar
